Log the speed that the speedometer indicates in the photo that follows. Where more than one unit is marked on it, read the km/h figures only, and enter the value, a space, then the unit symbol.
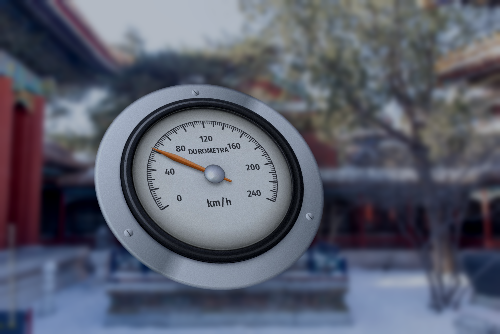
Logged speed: 60 km/h
